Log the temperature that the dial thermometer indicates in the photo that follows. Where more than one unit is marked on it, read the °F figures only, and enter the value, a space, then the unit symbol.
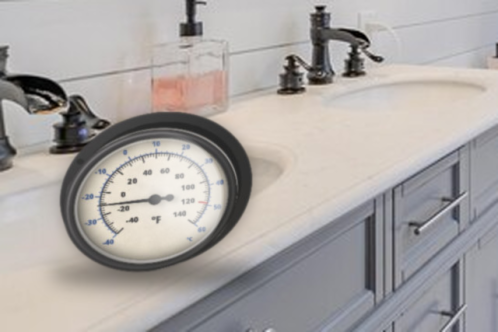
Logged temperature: -10 °F
